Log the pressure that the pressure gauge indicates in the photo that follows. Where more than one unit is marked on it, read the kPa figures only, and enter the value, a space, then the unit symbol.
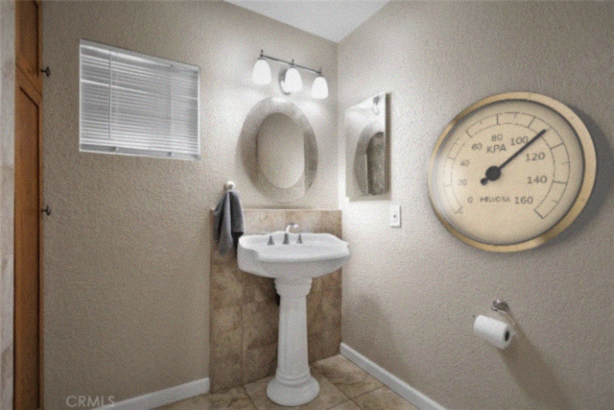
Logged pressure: 110 kPa
